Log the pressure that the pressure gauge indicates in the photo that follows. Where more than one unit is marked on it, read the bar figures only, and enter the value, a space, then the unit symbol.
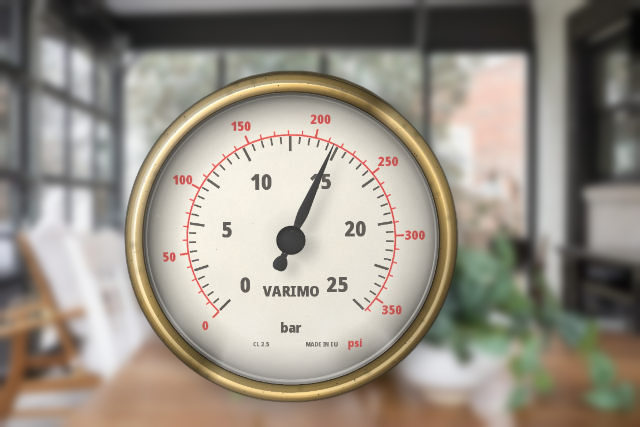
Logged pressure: 14.75 bar
